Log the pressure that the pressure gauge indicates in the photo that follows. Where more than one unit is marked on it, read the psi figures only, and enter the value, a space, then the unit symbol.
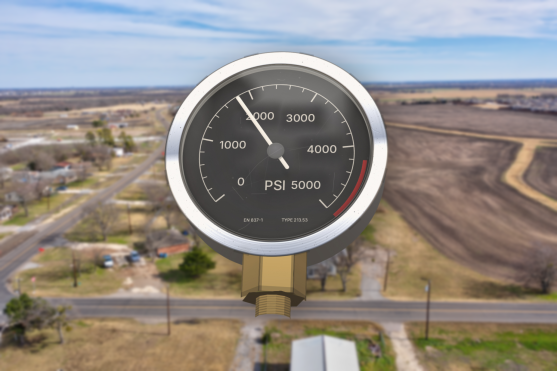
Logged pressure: 1800 psi
